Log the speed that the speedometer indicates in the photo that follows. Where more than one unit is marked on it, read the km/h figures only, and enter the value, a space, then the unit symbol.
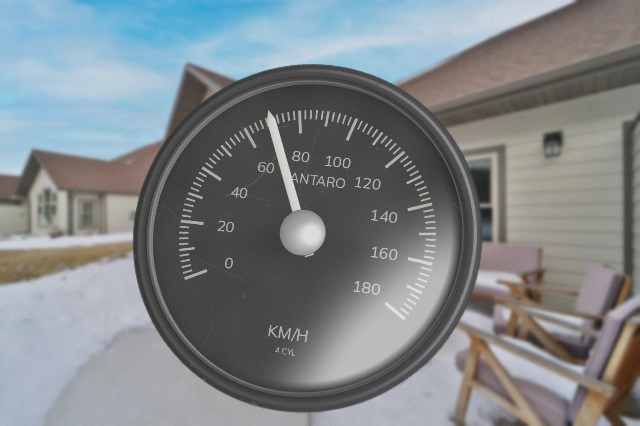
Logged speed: 70 km/h
